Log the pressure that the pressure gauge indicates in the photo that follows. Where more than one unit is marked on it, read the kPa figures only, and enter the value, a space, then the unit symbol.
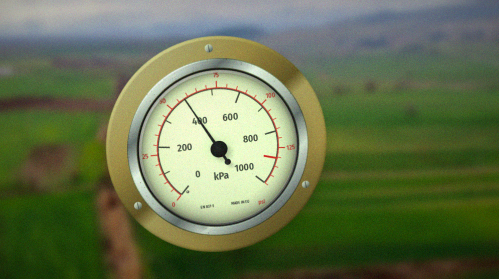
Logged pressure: 400 kPa
